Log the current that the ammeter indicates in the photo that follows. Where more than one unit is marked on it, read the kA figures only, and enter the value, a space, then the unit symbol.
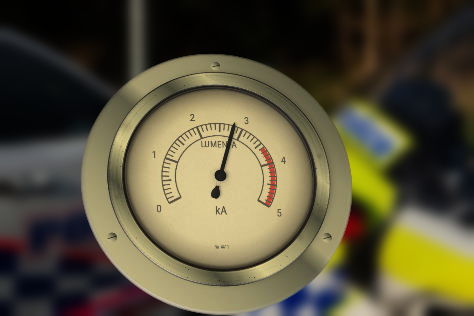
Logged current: 2.8 kA
